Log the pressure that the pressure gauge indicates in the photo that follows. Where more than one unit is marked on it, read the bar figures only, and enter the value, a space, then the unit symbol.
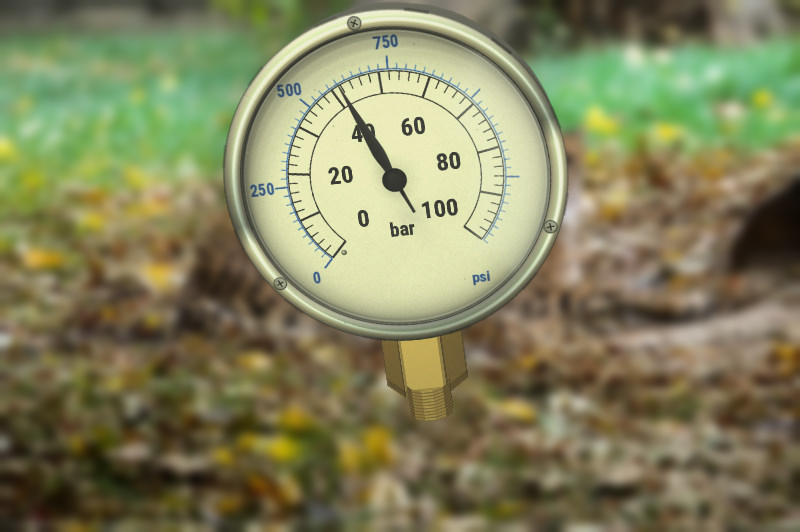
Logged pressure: 42 bar
